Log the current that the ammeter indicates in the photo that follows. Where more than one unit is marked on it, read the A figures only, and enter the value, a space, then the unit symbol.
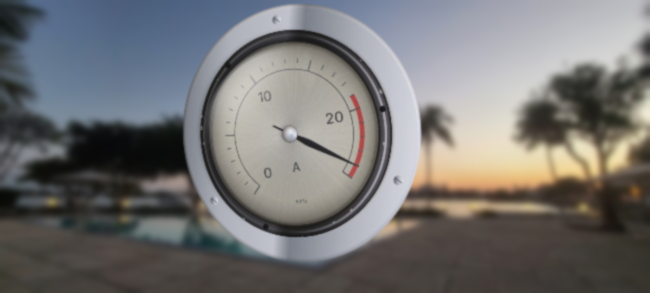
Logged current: 24 A
